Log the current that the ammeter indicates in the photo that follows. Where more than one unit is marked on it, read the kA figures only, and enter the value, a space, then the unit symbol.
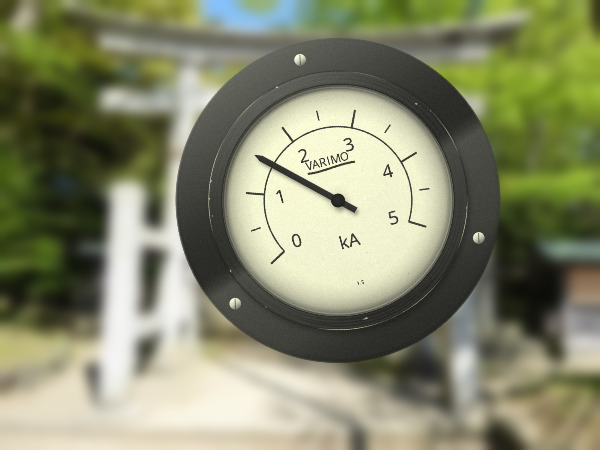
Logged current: 1.5 kA
